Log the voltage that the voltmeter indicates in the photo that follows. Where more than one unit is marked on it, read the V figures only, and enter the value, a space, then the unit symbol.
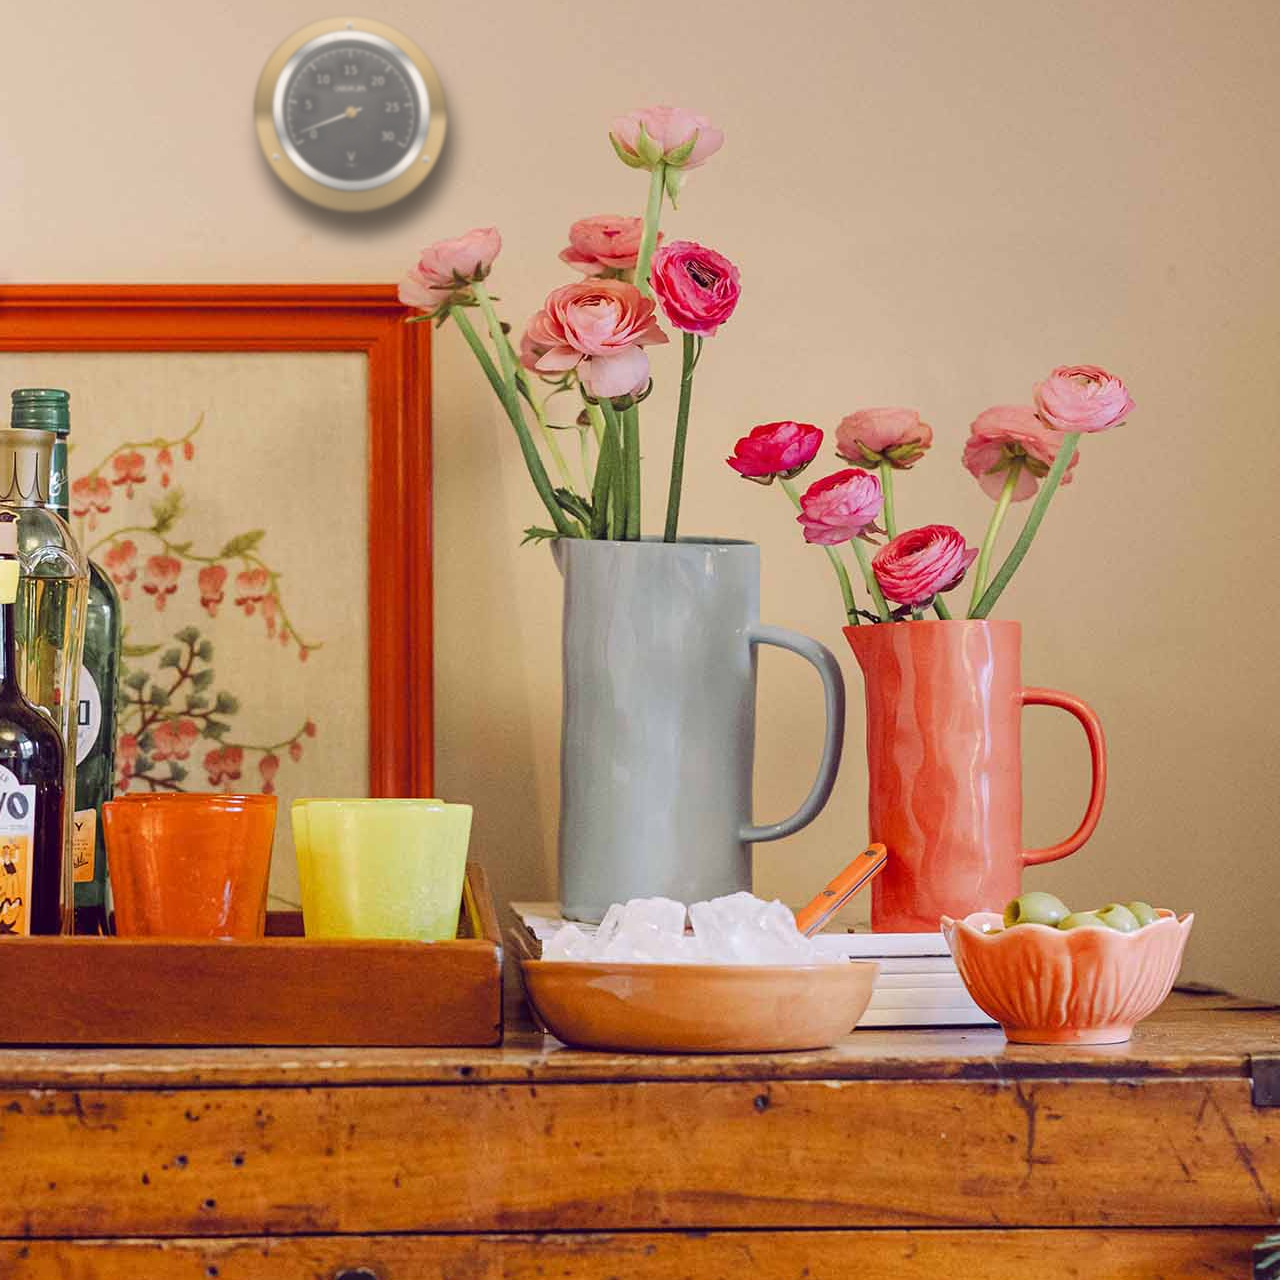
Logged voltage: 1 V
